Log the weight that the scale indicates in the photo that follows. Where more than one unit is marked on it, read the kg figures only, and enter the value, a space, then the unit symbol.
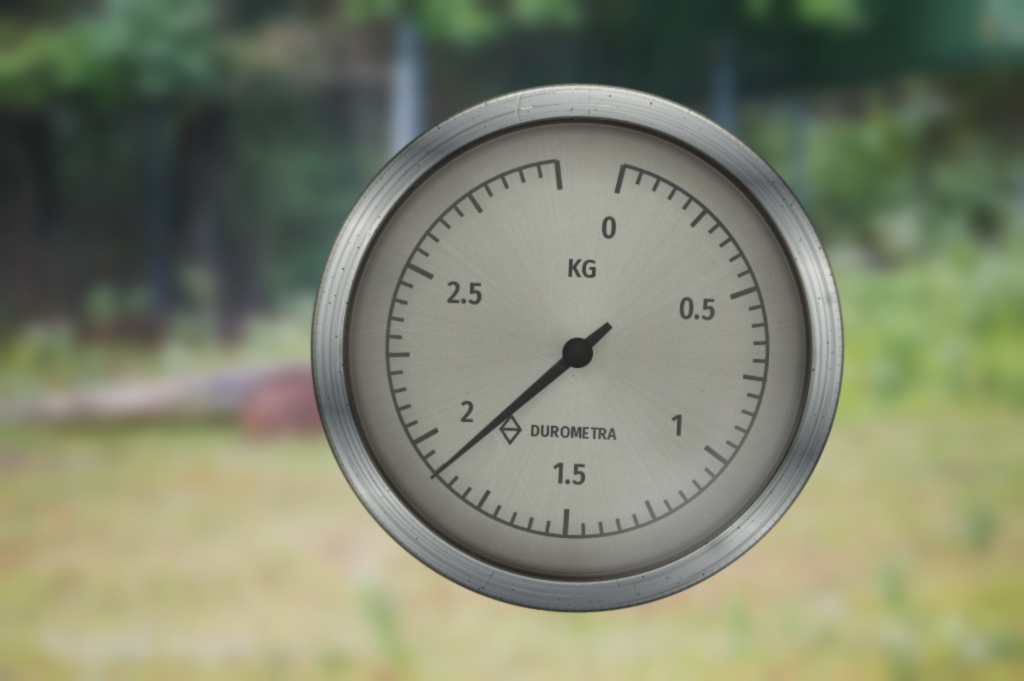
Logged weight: 1.9 kg
